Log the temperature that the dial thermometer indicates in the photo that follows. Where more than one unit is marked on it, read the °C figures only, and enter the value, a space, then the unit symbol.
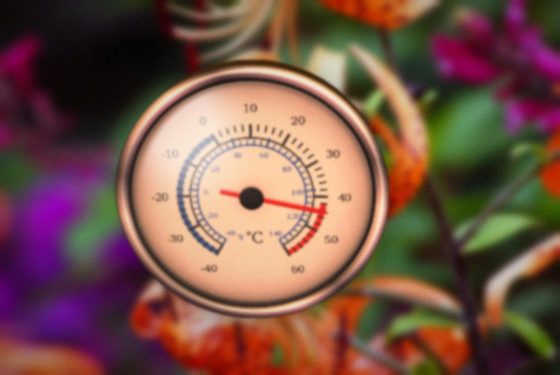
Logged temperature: 44 °C
